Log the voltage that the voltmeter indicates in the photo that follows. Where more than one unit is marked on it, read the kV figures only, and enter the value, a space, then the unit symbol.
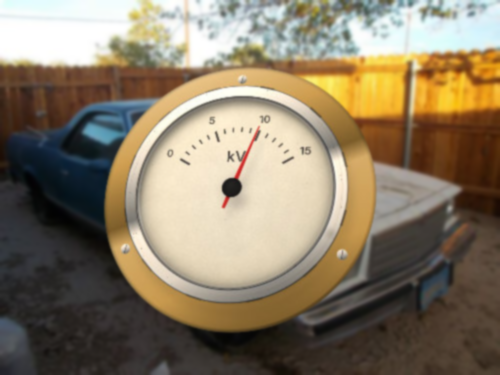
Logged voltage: 10 kV
